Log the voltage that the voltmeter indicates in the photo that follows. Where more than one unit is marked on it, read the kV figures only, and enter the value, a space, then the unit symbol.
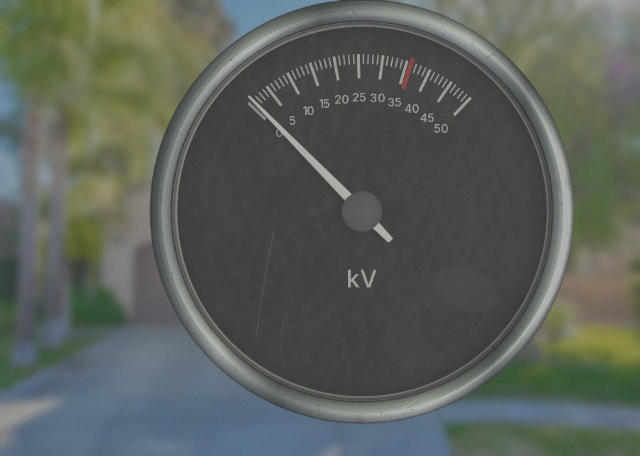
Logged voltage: 1 kV
